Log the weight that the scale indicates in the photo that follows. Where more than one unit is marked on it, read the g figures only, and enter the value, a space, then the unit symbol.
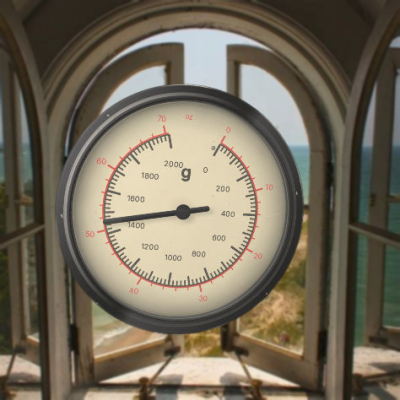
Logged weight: 1460 g
